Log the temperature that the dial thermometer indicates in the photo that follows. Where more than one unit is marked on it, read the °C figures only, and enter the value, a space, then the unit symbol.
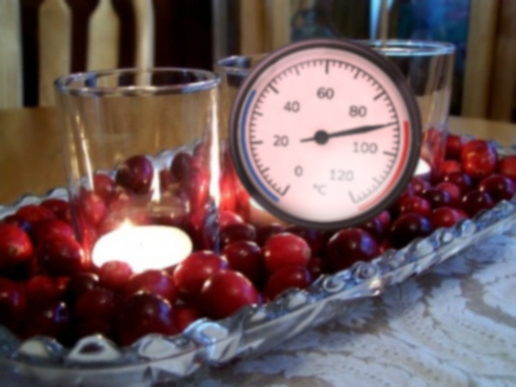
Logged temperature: 90 °C
